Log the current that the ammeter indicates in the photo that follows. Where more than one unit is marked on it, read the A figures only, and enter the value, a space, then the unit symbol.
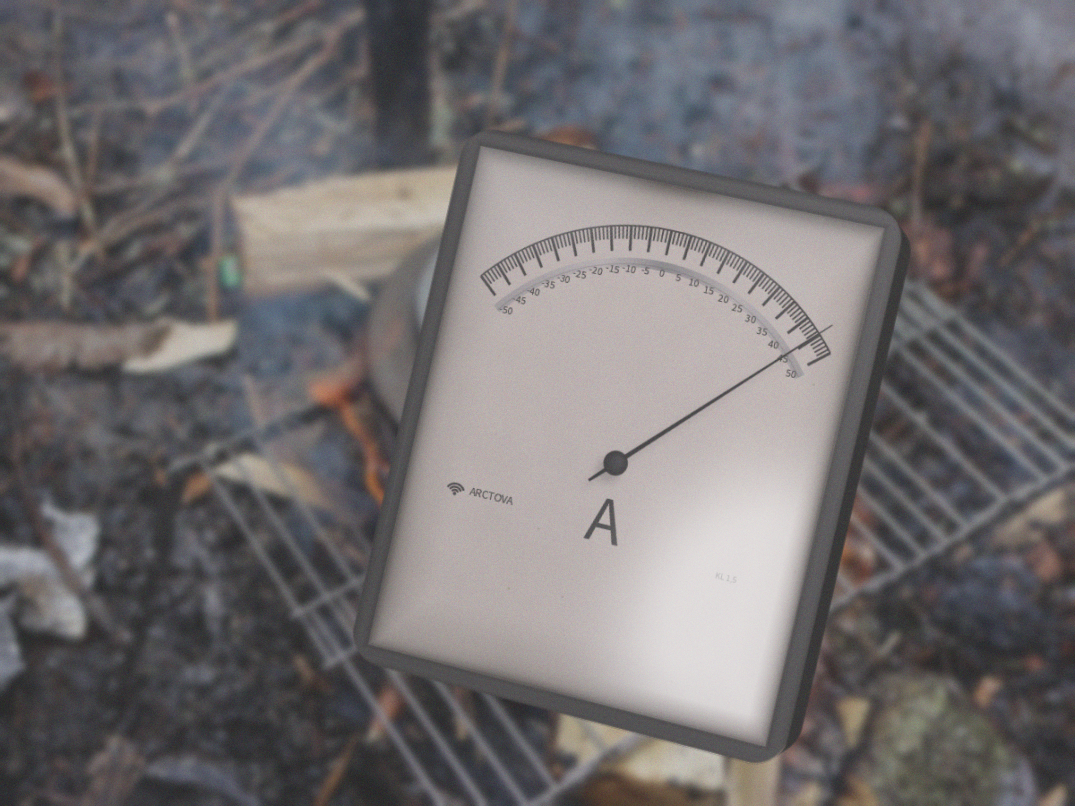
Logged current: 45 A
